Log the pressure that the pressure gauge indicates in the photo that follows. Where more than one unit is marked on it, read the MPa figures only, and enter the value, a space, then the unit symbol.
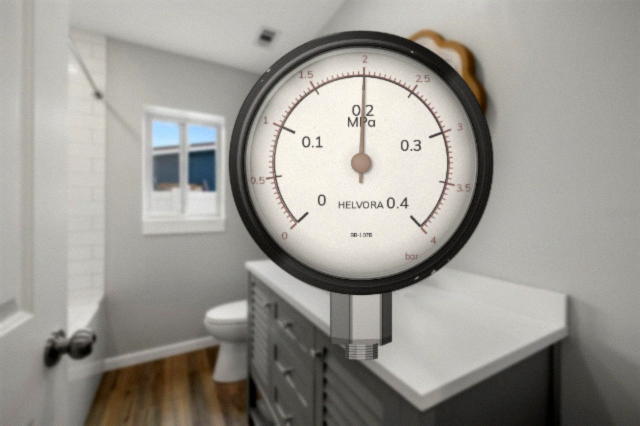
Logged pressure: 0.2 MPa
